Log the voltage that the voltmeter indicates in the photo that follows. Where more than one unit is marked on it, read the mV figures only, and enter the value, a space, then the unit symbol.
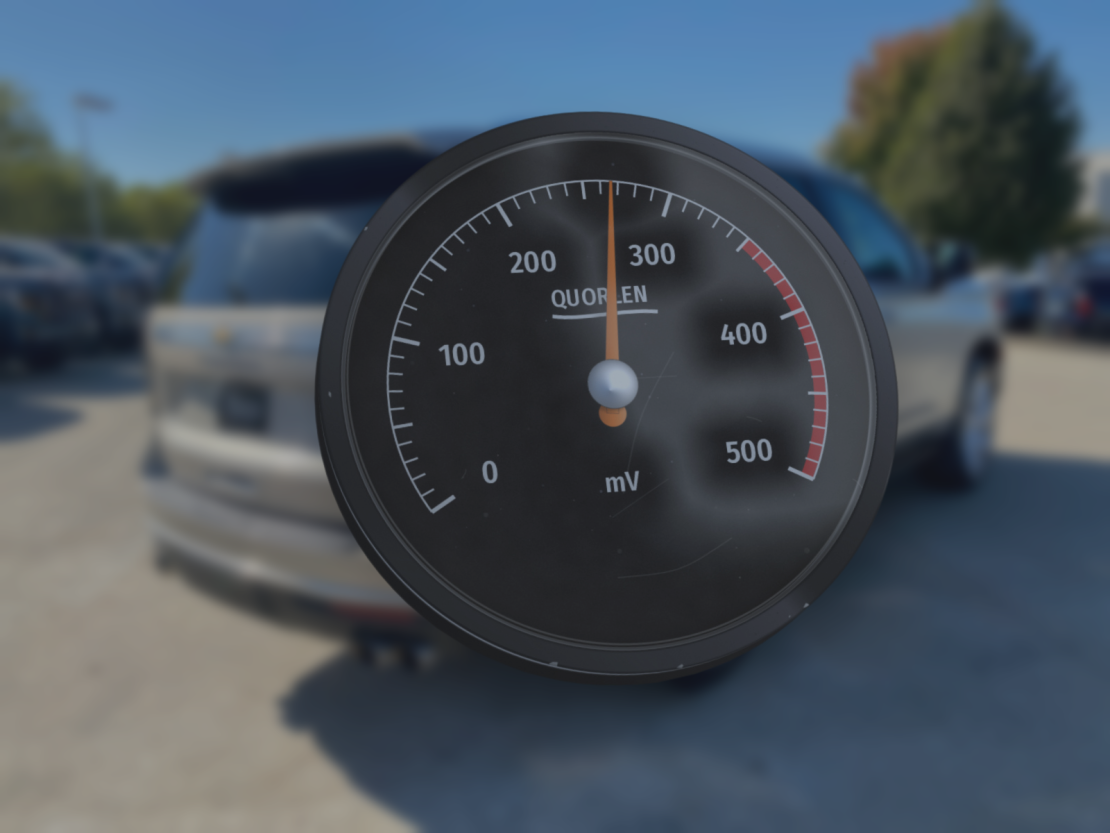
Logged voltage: 265 mV
